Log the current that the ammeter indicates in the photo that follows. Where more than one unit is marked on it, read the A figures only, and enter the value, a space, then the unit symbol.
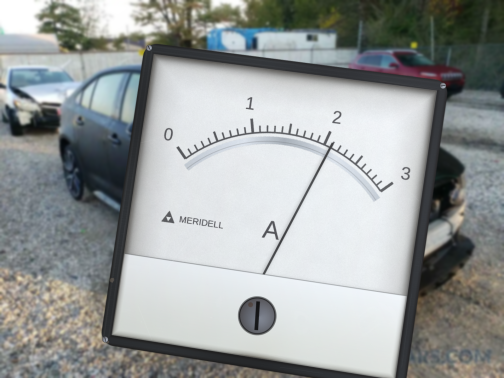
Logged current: 2.1 A
